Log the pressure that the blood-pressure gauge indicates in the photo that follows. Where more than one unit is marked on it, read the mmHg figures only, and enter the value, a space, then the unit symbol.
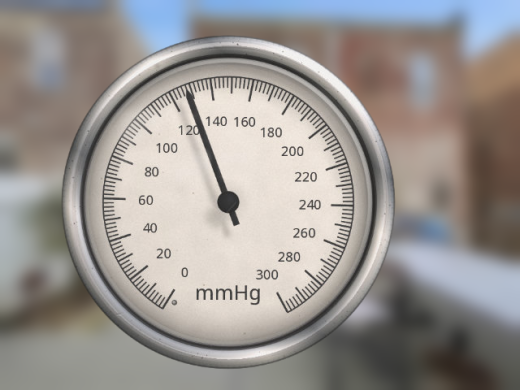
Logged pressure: 128 mmHg
